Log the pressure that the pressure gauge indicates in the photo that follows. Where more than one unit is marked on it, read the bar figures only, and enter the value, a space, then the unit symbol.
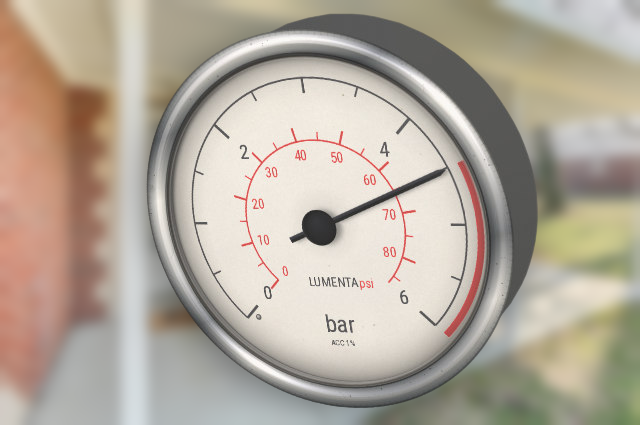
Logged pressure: 4.5 bar
